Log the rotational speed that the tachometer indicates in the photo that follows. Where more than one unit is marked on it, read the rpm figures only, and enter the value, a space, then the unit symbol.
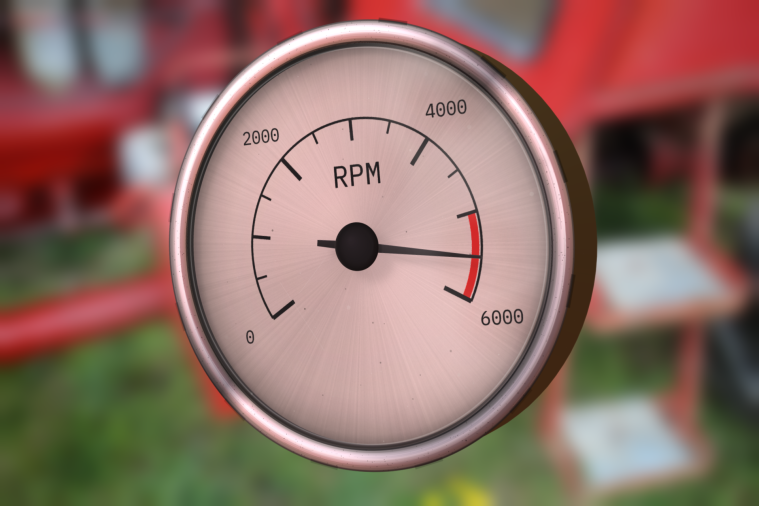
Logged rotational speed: 5500 rpm
